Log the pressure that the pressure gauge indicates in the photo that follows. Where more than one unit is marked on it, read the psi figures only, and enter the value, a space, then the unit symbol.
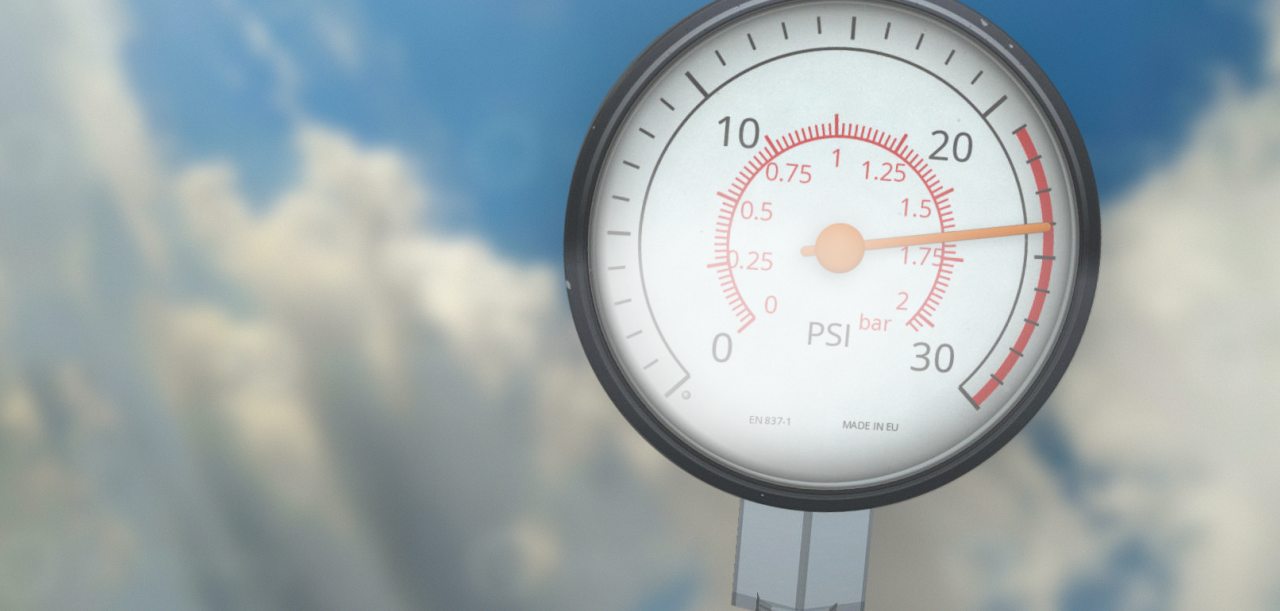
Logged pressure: 24 psi
